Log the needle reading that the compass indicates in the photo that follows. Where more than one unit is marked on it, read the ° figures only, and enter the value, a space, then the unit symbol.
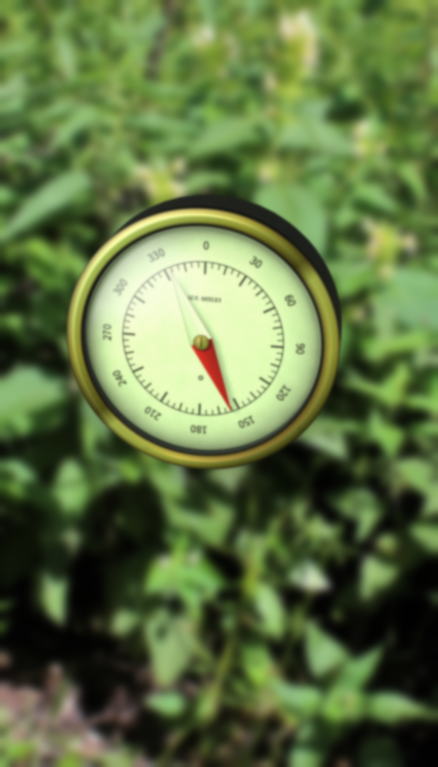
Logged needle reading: 155 °
